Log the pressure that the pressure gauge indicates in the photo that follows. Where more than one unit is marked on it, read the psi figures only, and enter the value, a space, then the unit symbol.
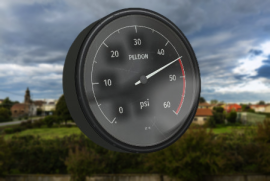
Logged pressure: 45 psi
